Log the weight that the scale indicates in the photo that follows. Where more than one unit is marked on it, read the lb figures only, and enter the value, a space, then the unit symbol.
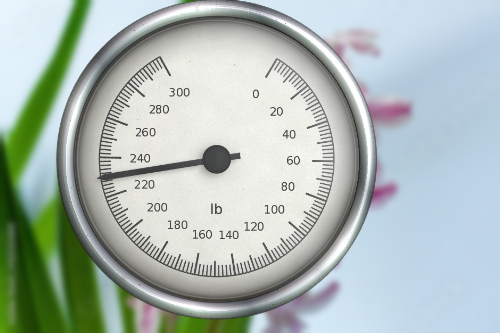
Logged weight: 230 lb
